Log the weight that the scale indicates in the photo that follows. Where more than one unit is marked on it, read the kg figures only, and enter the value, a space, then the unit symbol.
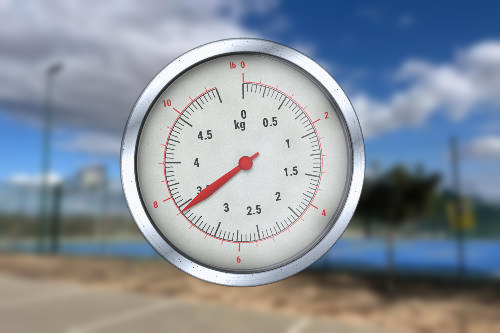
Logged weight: 3.45 kg
